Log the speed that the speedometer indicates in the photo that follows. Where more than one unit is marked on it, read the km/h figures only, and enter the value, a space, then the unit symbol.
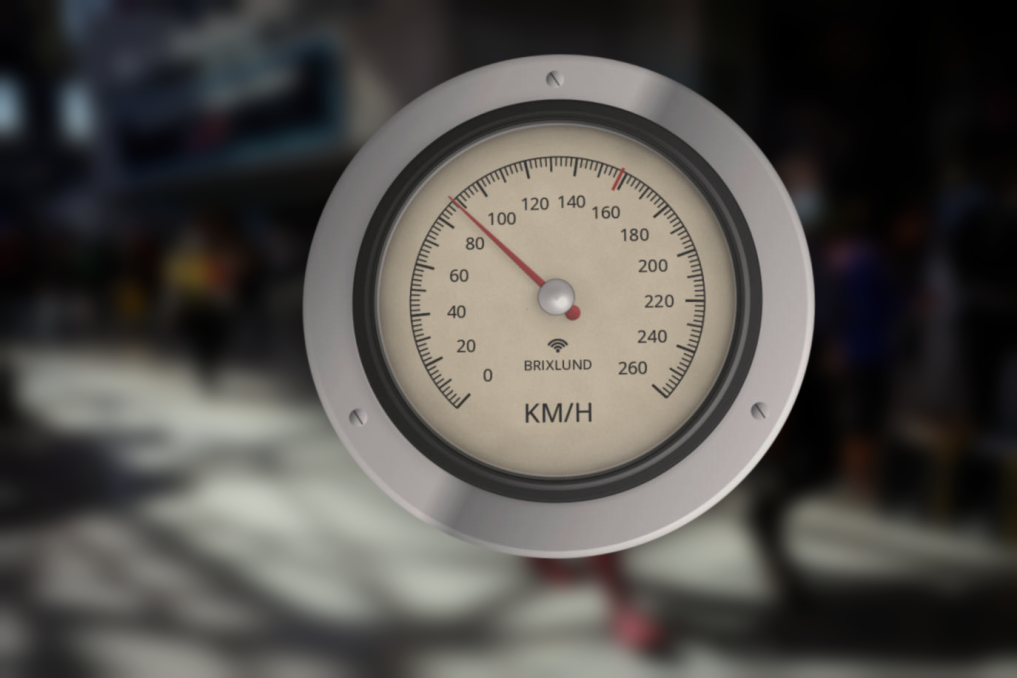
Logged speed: 88 km/h
